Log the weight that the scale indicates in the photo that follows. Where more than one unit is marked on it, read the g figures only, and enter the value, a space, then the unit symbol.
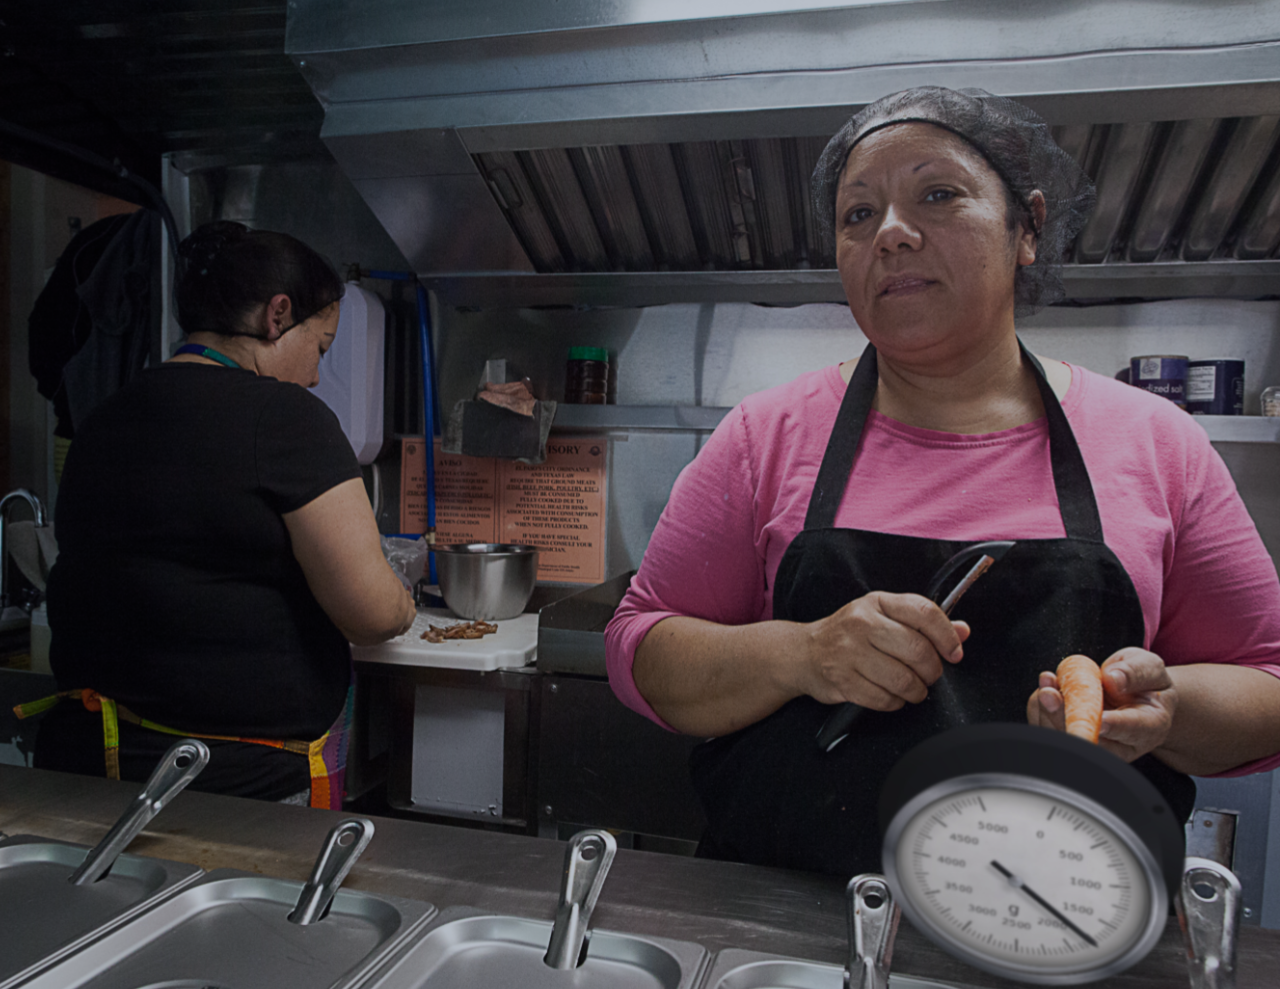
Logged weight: 1750 g
